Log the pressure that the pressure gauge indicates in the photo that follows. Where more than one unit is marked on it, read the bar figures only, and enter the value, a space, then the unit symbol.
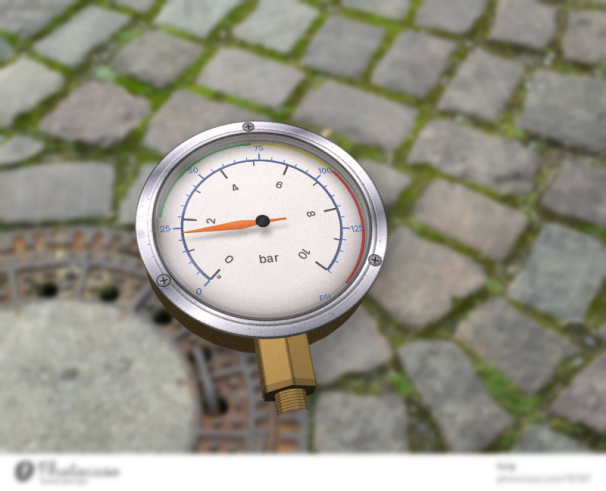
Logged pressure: 1.5 bar
